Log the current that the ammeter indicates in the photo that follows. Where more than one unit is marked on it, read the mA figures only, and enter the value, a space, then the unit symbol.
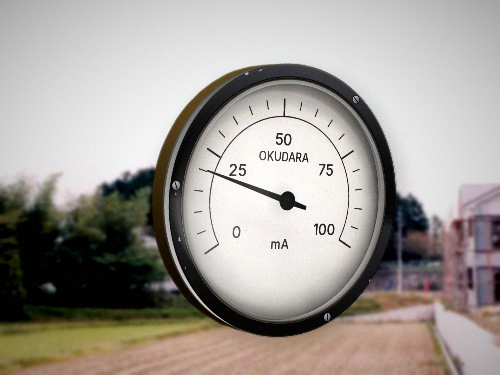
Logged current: 20 mA
